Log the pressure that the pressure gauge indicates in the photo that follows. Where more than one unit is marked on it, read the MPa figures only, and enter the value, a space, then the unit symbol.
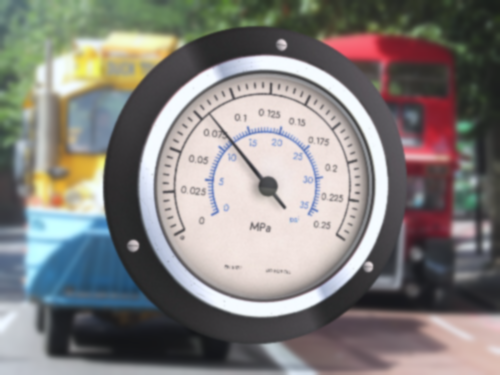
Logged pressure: 0.08 MPa
